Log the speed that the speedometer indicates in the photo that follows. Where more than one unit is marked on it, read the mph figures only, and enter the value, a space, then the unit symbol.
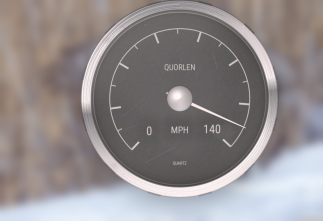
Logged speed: 130 mph
